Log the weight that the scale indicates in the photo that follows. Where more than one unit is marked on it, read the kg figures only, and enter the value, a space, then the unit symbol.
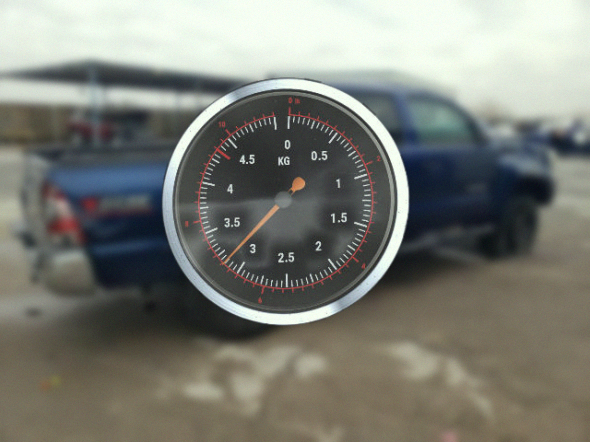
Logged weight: 3.15 kg
